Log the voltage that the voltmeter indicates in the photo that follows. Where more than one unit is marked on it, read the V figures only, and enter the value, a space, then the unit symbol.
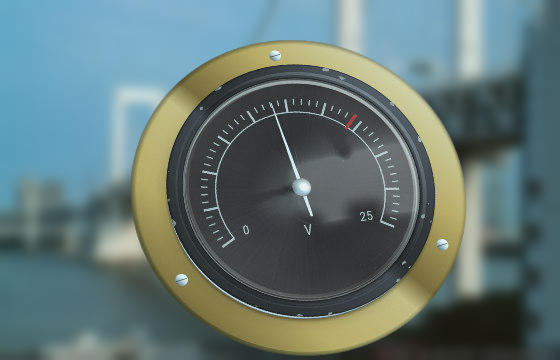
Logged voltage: 11.5 V
